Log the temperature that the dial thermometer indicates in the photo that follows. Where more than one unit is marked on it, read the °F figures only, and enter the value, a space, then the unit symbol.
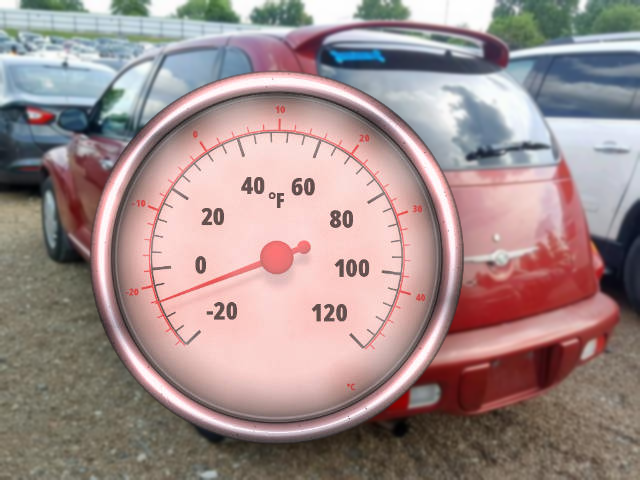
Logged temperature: -8 °F
